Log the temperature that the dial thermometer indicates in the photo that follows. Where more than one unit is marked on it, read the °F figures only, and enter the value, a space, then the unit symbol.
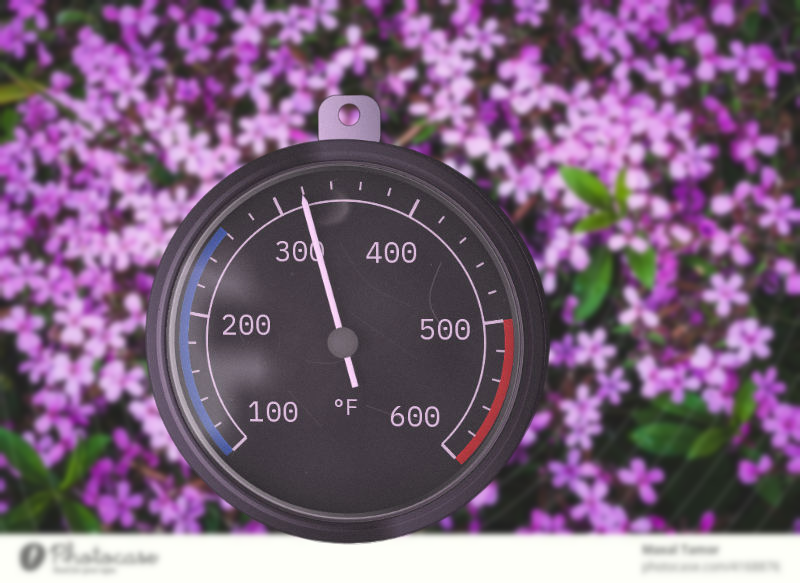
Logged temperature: 320 °F
